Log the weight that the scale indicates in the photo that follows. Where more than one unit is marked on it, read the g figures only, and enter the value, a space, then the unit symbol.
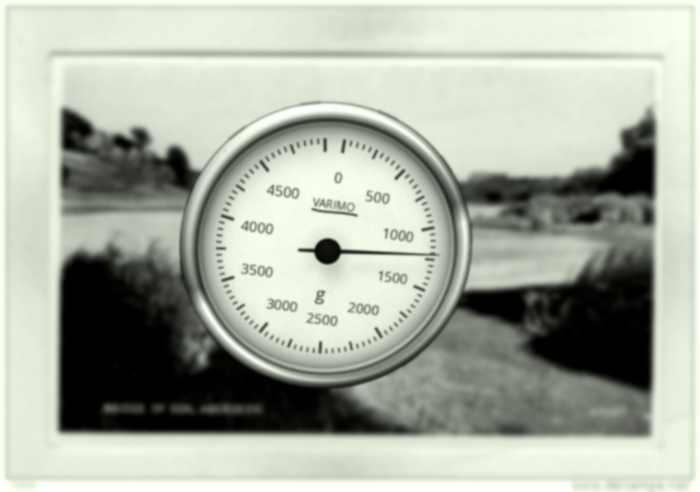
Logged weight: 1200 g
